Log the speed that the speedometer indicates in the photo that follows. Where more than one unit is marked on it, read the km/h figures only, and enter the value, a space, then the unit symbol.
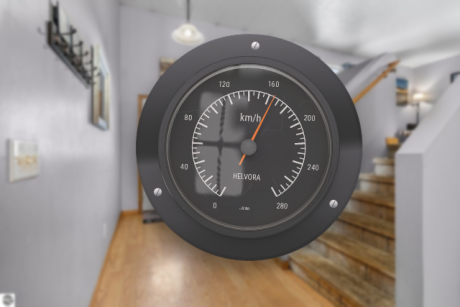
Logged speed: 165 km/h
